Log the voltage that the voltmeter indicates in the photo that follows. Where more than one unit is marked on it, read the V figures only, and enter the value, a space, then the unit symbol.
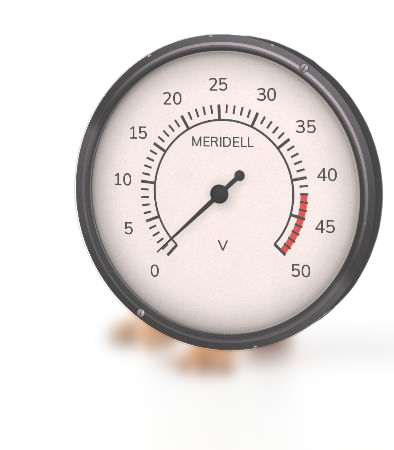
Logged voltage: 1 V
